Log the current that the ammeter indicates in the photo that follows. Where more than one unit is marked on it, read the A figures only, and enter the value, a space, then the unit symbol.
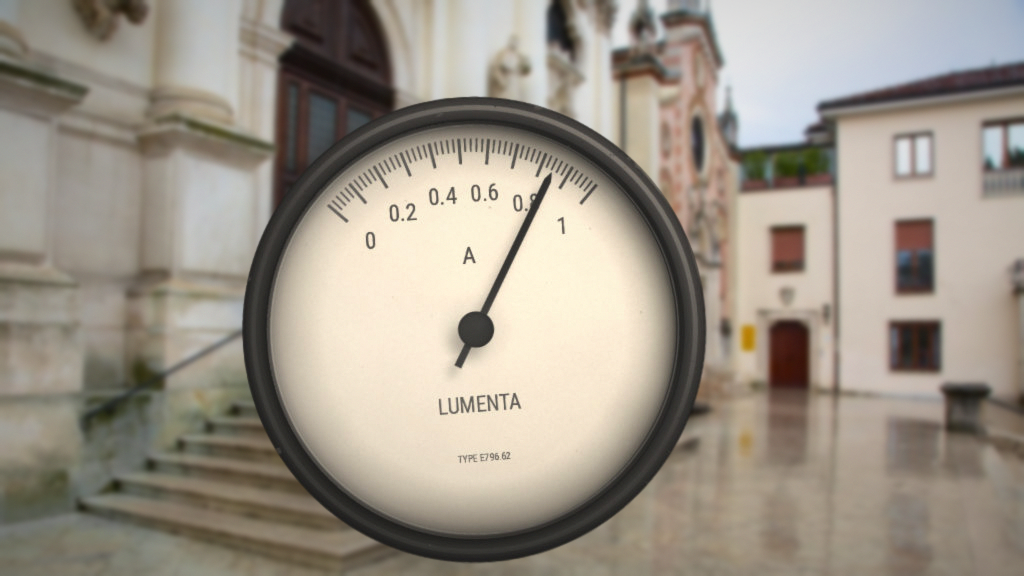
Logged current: 0.84 A
